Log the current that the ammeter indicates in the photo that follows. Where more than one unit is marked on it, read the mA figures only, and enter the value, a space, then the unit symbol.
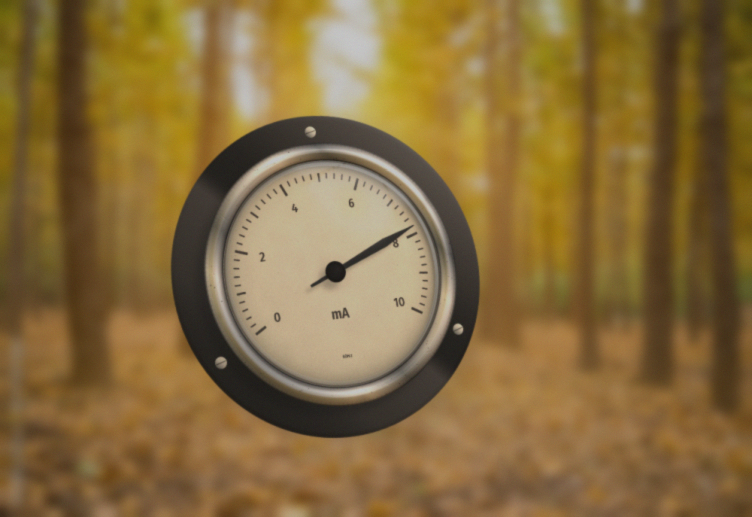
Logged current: 7.8 mA
